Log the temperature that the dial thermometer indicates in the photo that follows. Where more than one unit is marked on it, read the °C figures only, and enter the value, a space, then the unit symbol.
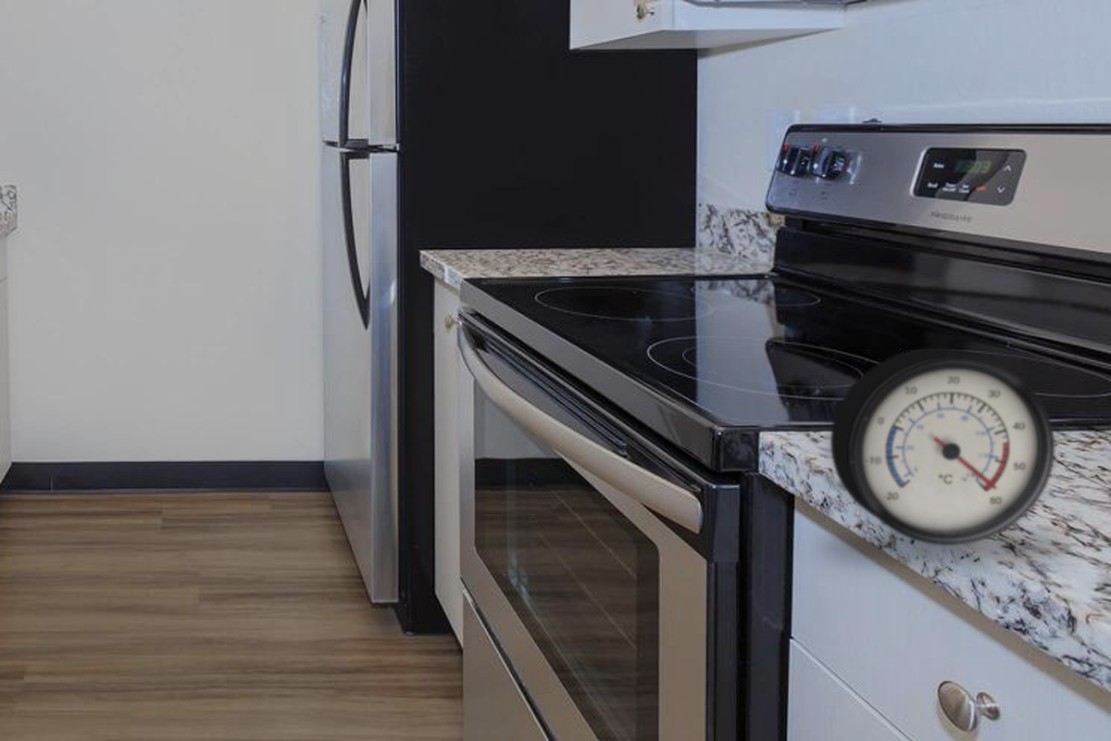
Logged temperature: 58 °C
